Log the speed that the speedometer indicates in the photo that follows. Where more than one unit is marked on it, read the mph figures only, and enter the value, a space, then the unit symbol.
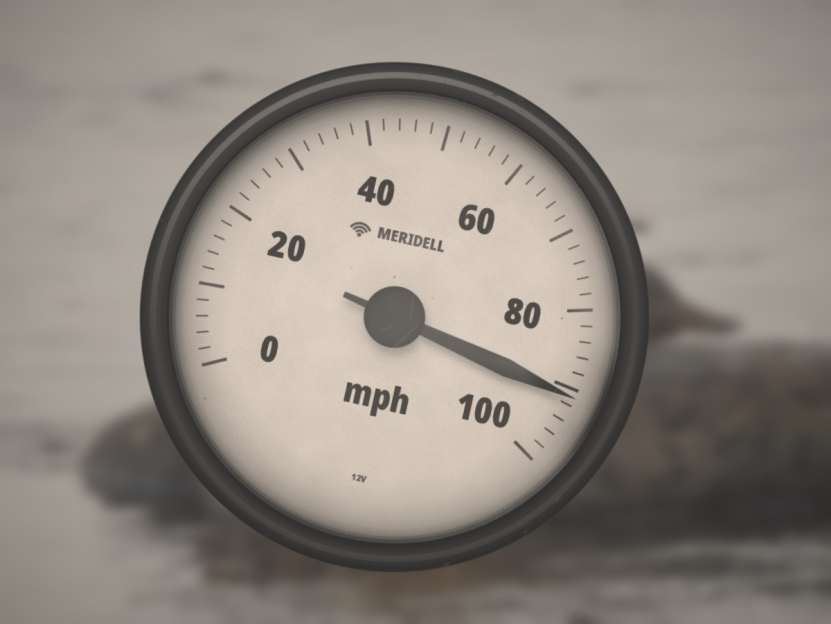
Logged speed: 91 mph
